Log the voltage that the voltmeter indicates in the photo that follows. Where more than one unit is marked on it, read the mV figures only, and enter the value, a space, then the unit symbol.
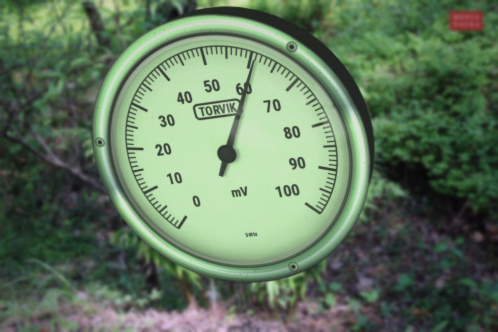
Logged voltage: 61 mV
